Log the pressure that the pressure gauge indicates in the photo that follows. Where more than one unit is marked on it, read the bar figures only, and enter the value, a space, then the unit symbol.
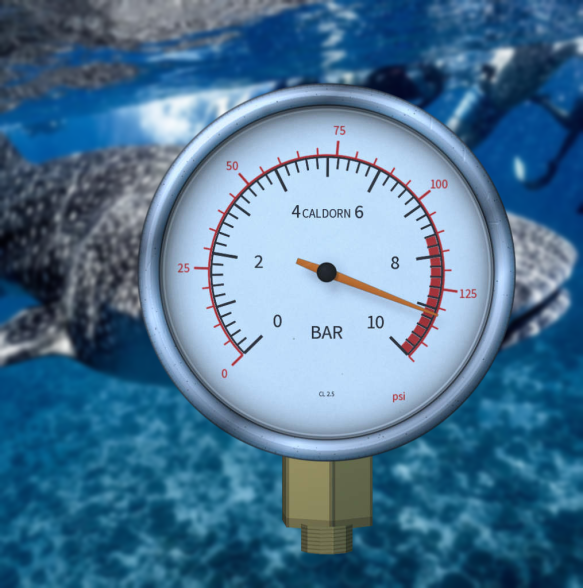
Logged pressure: 9.1 bar
